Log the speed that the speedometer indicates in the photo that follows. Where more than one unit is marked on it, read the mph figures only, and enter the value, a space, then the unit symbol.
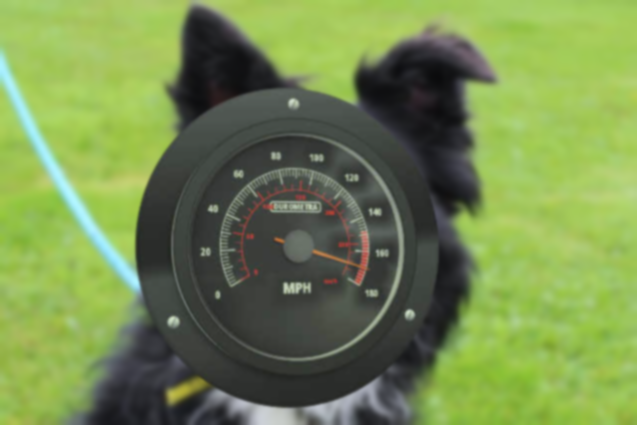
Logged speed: 170 mph
